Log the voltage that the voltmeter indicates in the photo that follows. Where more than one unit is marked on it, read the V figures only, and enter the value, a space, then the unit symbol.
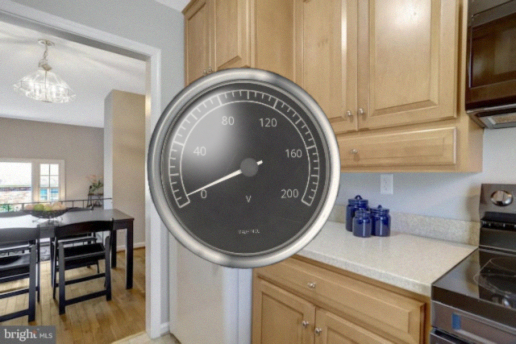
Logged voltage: 5 V
